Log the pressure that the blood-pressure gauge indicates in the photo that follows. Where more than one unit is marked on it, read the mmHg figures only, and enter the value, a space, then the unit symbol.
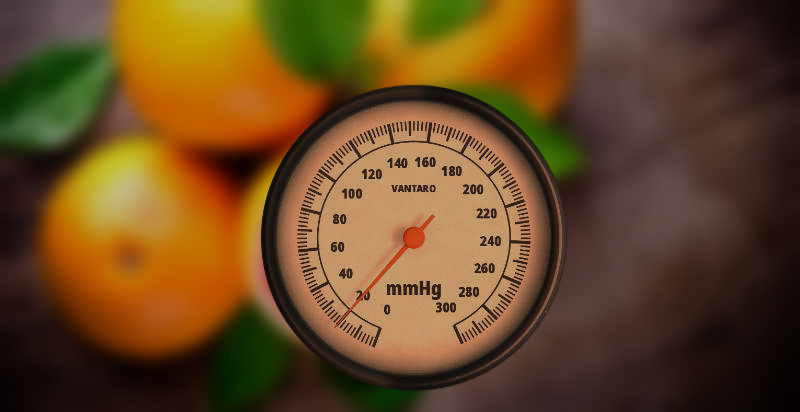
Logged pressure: 20 mmHg
